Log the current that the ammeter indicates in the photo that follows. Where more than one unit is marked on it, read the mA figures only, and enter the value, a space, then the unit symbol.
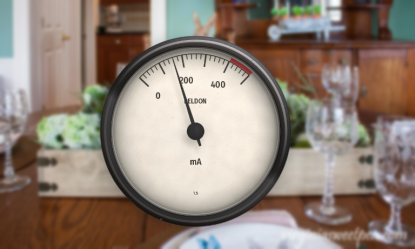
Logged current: 160 mA
